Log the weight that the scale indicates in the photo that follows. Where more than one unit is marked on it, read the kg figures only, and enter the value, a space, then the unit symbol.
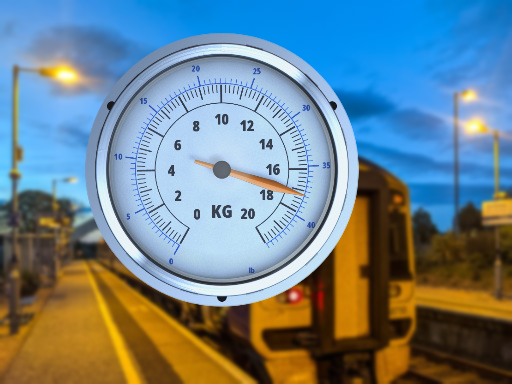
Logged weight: 17.2 kg
